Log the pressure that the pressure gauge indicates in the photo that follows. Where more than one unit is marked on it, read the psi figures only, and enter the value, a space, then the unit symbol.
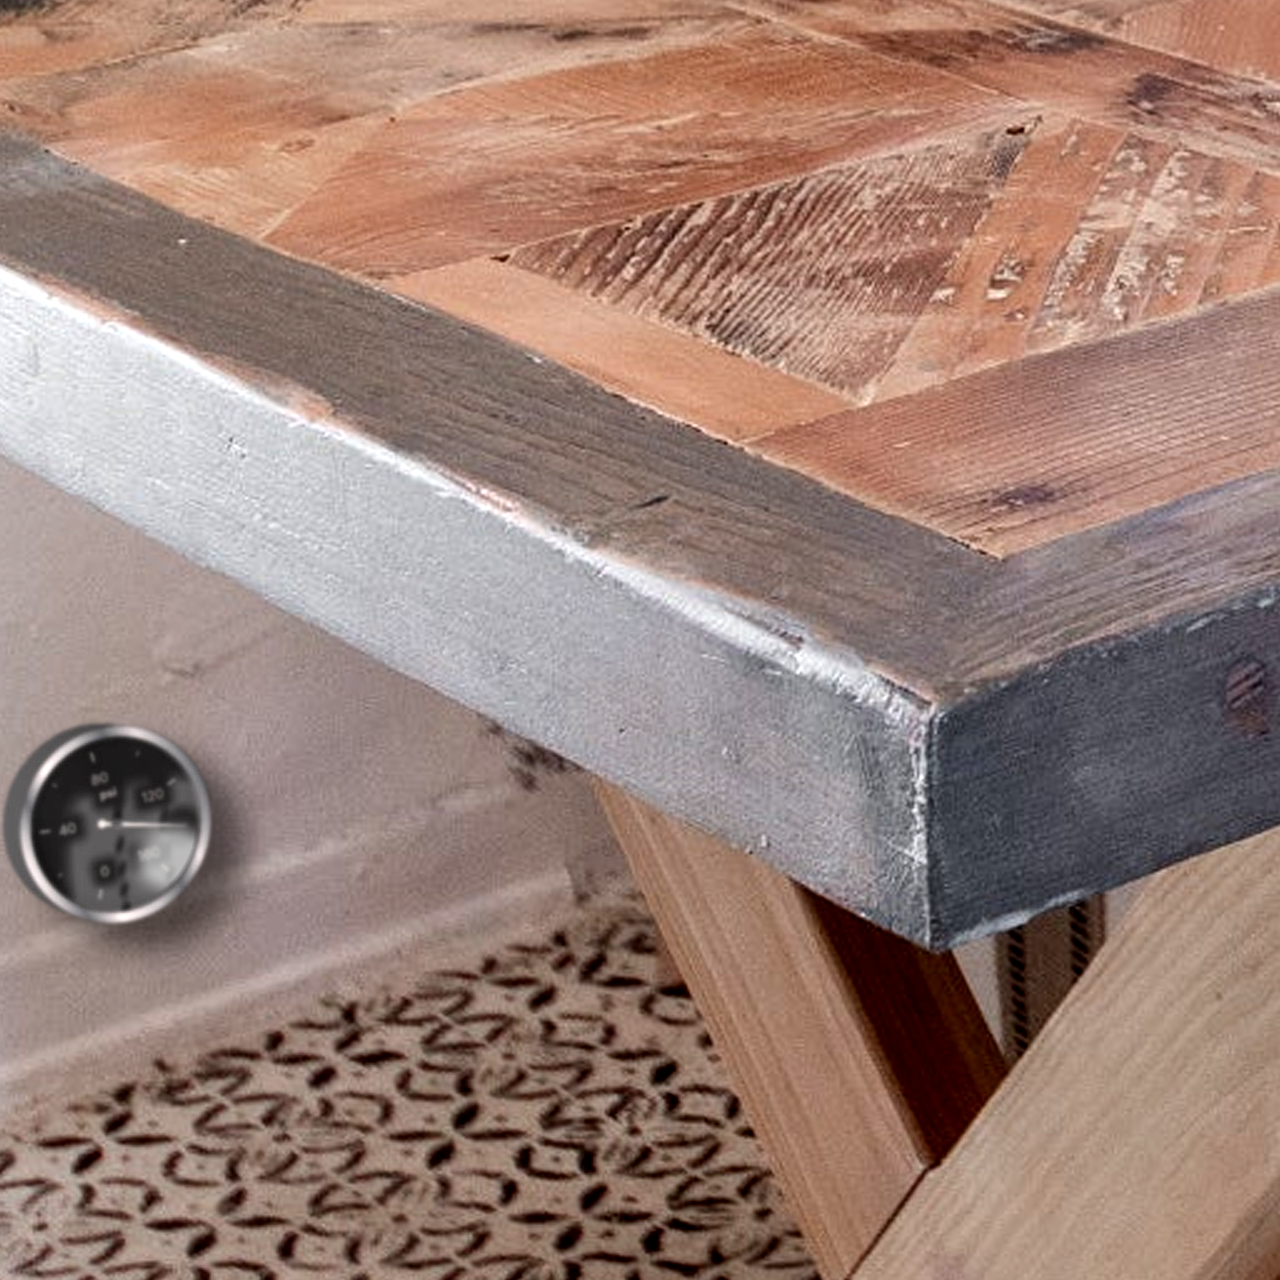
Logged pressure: 140 psi
